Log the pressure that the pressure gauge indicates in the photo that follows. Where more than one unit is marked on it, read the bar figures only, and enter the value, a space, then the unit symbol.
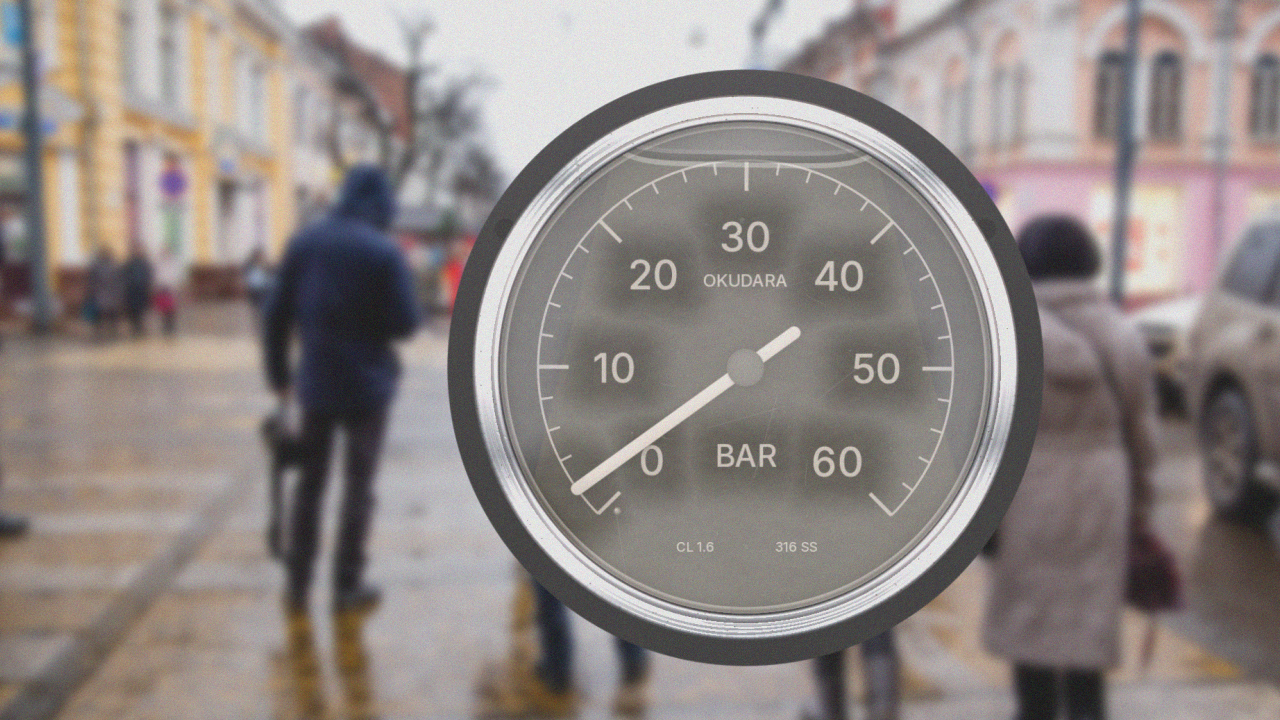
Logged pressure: 2 bar
